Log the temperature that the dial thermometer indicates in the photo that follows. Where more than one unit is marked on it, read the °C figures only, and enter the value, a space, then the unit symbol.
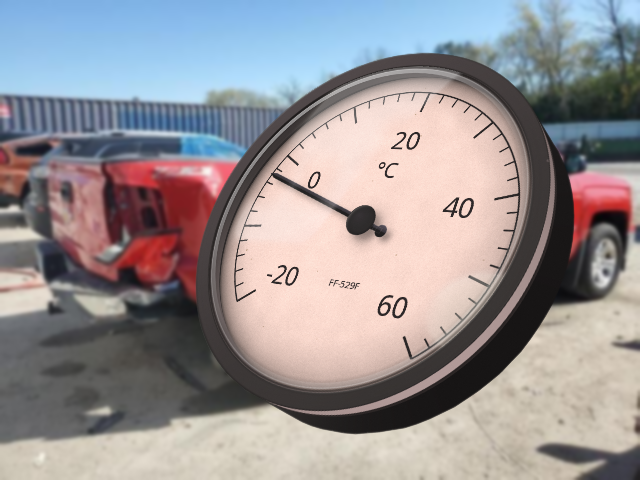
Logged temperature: -3 °C
